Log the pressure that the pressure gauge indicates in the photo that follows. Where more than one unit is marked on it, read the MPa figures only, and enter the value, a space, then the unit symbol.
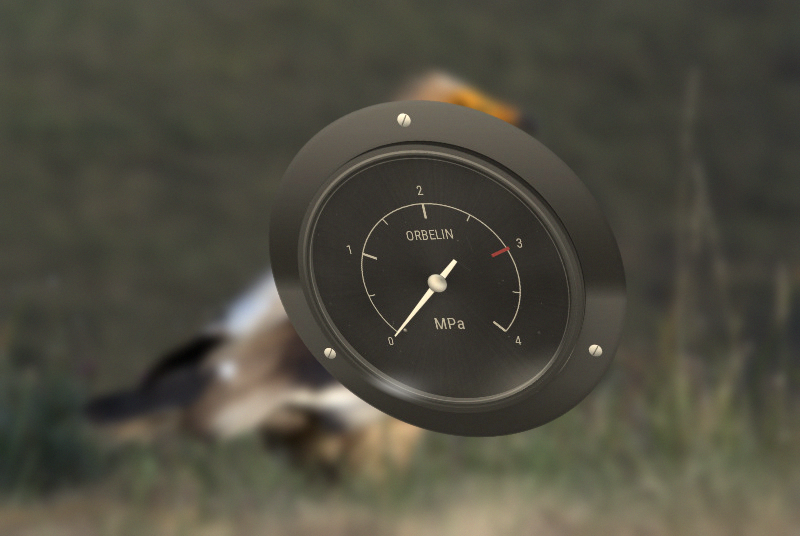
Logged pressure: 0 MPa
